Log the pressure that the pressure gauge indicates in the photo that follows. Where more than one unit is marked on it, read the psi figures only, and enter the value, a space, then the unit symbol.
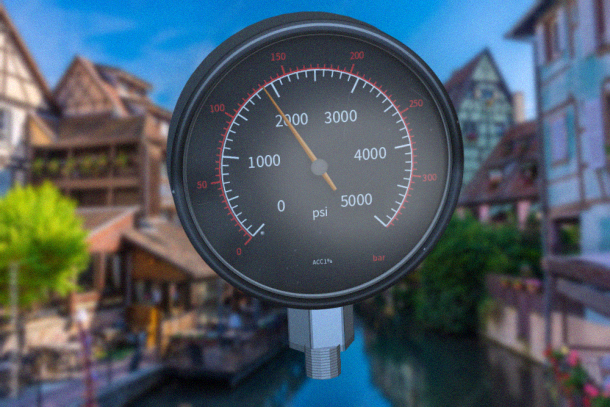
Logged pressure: 1900 psi
